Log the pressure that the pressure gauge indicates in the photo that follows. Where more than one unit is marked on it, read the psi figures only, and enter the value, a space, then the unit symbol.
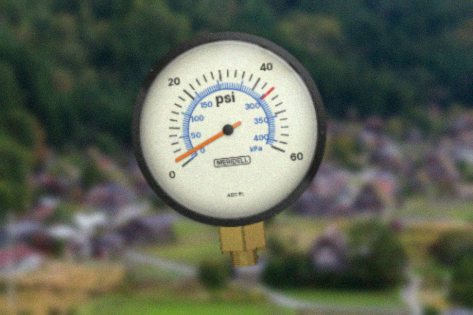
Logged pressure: 2 psi
